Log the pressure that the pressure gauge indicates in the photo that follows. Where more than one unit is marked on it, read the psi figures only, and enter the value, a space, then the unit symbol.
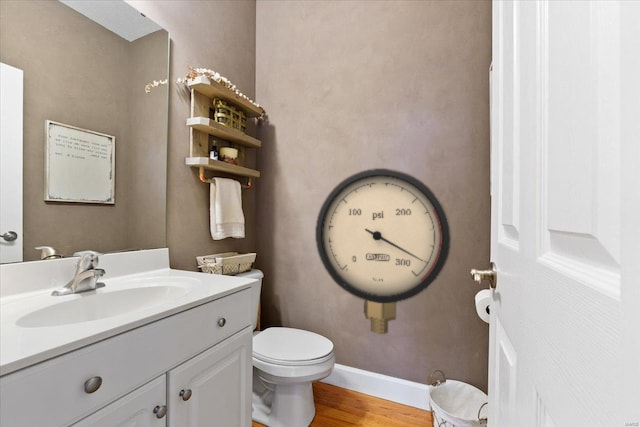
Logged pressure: 280 psi
